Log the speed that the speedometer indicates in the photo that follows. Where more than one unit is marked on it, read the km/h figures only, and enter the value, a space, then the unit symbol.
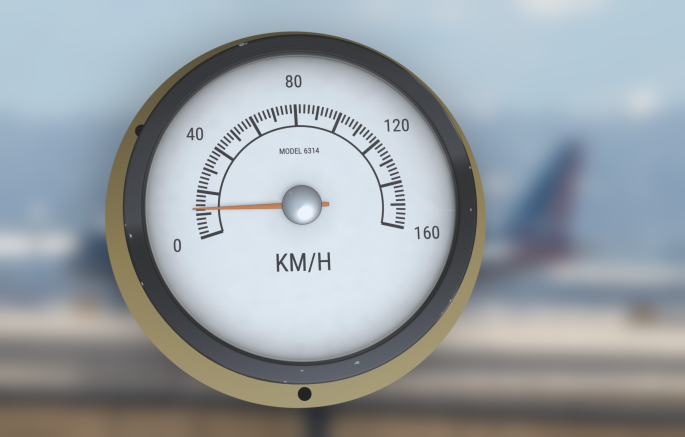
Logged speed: 12 km/h
